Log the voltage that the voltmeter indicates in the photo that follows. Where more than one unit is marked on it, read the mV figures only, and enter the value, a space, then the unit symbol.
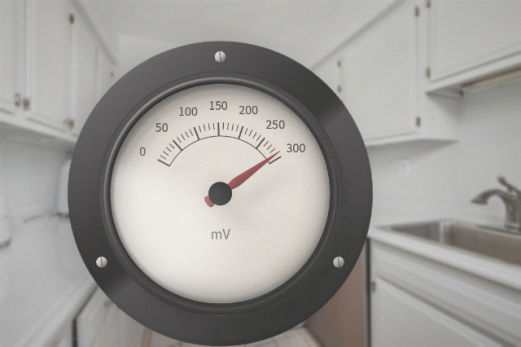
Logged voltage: 290 mV
